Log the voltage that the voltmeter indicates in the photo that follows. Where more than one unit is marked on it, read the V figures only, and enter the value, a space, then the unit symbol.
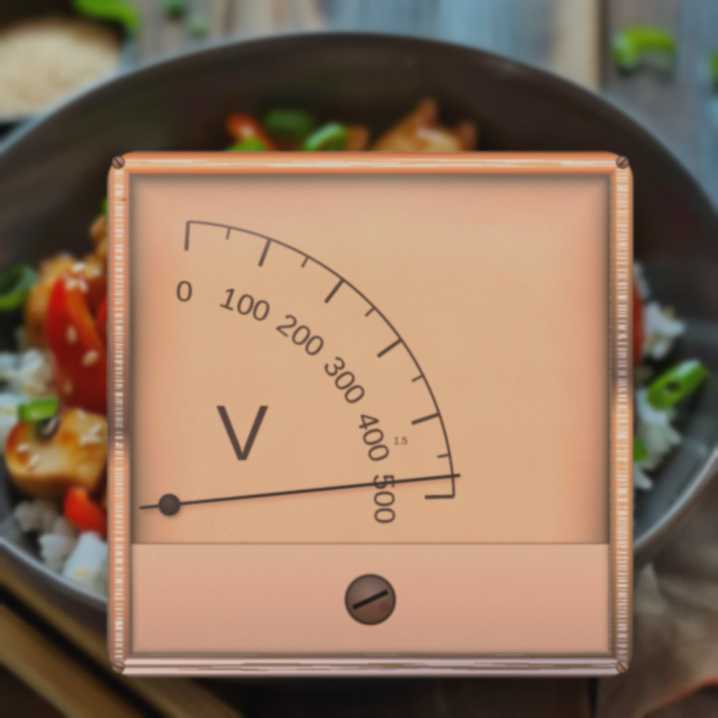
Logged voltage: 475 V
